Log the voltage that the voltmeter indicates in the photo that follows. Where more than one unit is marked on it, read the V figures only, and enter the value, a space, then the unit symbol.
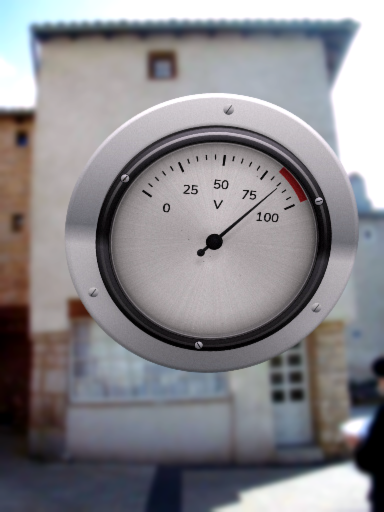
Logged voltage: 85 V
